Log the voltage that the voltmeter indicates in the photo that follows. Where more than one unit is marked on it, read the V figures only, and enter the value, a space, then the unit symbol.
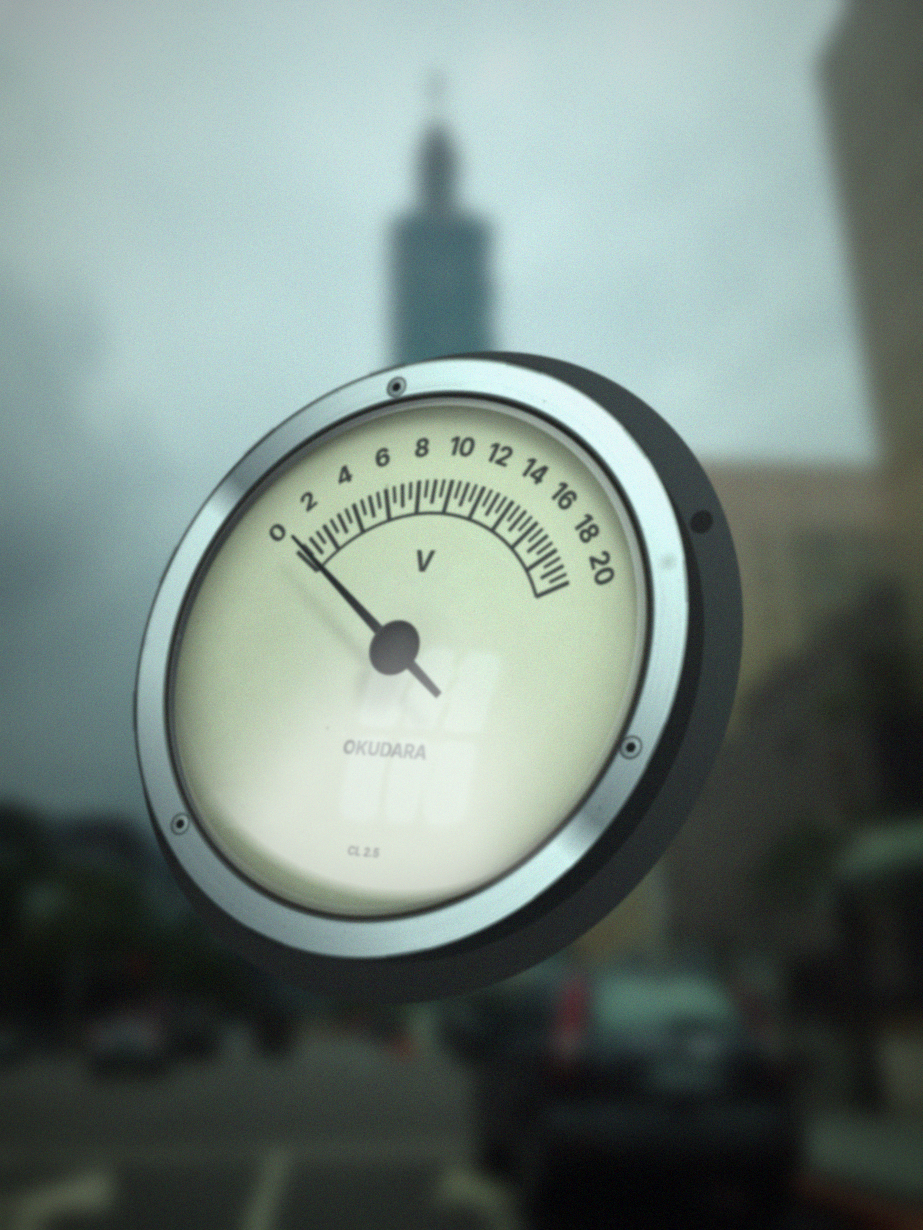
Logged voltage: 0.5 V
